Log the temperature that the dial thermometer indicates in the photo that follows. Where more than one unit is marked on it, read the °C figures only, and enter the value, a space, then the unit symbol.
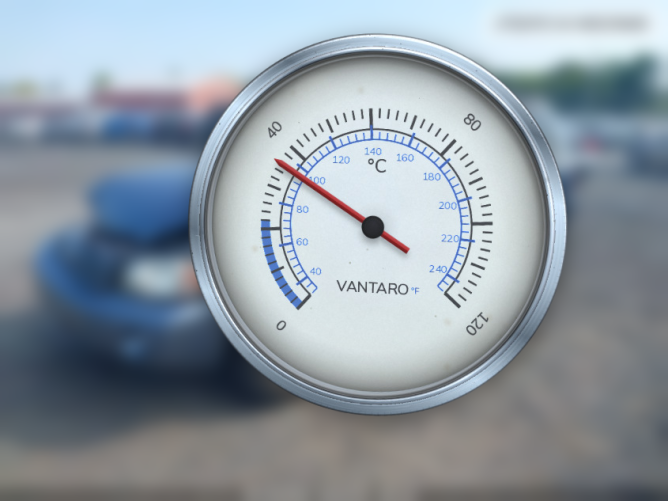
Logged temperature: 36 °C
